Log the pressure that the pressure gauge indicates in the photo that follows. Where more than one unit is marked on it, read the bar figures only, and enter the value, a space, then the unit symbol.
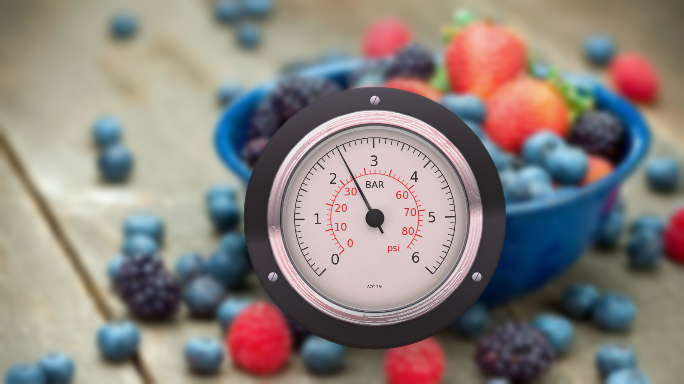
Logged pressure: 2.4 bar
